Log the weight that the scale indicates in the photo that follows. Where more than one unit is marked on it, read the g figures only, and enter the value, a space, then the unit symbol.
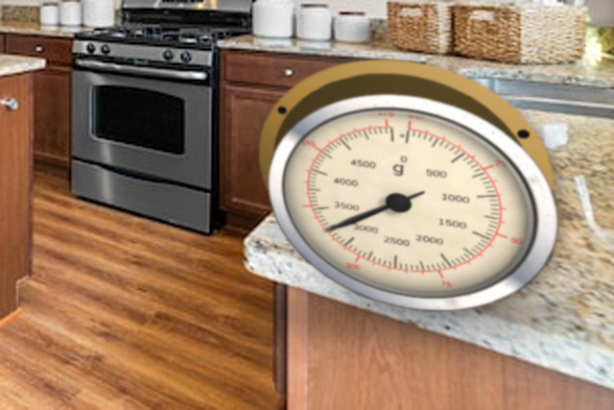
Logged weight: 3250 g
